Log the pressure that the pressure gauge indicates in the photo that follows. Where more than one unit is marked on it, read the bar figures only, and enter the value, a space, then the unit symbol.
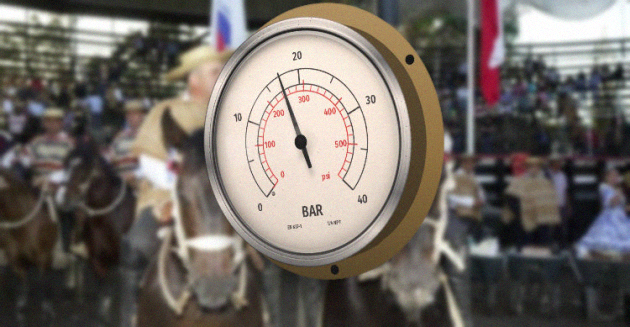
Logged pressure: 17.5 bar
